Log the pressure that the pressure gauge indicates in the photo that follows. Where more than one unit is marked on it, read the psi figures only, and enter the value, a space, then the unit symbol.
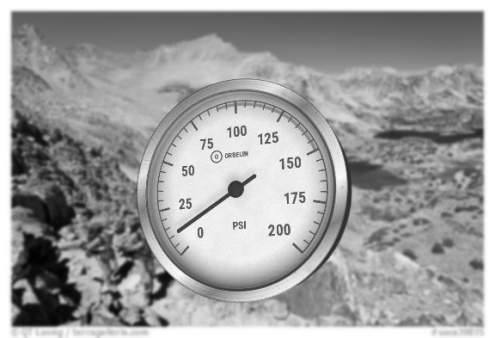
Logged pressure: 10 psi
